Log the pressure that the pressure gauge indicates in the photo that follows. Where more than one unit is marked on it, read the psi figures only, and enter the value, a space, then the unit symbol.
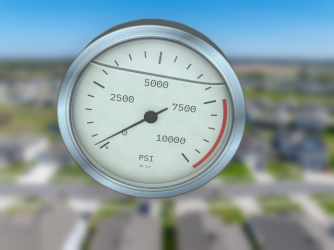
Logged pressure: 250 psi
